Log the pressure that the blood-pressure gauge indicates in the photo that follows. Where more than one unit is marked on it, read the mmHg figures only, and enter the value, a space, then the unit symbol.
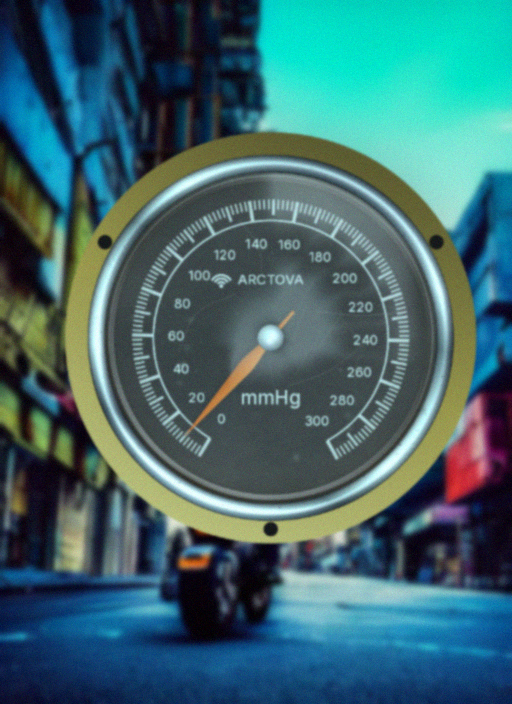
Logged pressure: 10 mmHg
